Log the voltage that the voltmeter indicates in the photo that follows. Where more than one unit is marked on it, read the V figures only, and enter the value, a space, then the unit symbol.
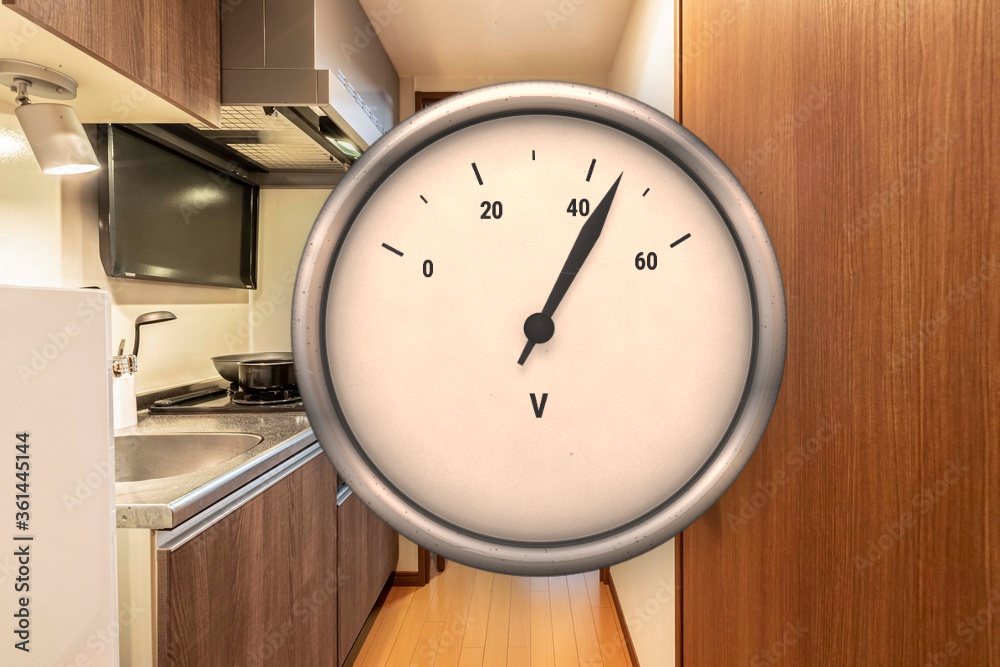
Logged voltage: 45 V
